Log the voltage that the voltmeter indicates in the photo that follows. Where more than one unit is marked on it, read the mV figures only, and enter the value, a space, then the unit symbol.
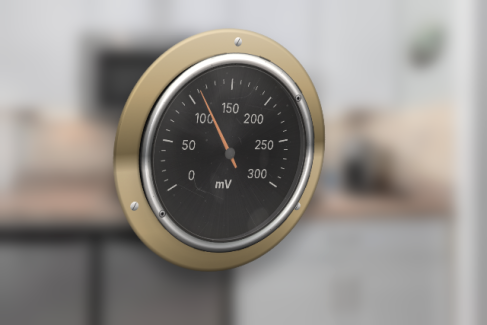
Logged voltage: 110 mV
